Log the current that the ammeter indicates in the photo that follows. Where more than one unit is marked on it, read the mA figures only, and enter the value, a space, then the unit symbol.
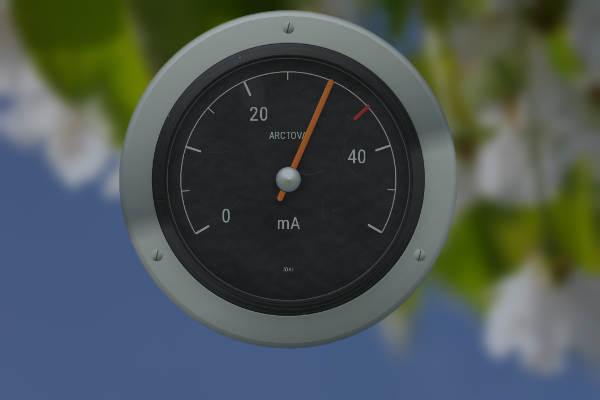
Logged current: 30 mA
